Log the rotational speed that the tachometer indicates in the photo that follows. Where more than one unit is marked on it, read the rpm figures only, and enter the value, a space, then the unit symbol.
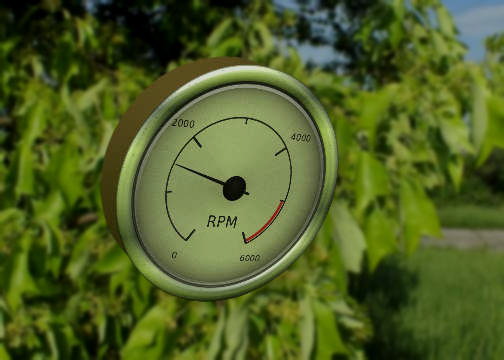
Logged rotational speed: 1500 rpm
